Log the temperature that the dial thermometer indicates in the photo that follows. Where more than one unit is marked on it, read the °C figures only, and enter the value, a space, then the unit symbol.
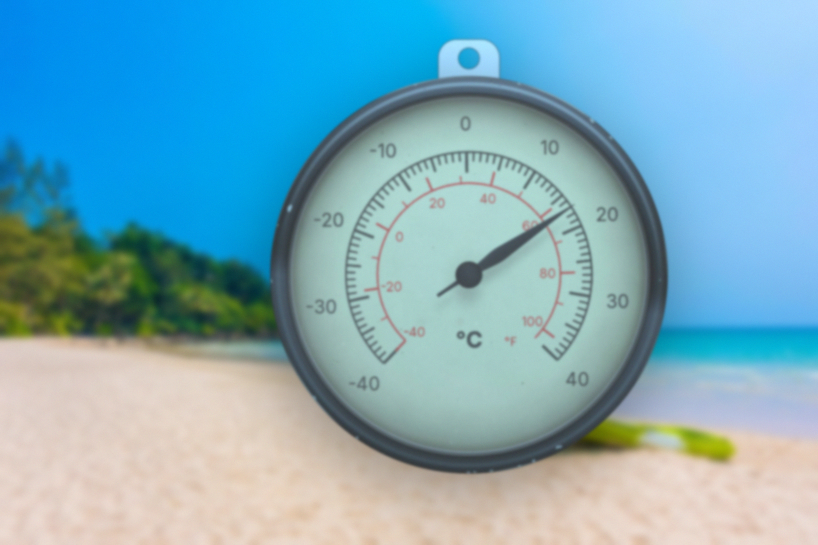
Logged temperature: 17 °C
